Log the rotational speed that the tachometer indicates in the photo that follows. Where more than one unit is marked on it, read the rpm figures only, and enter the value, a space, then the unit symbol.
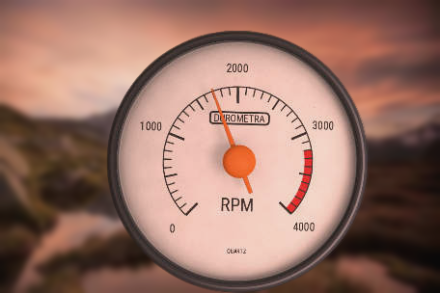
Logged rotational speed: 1700 rpm
